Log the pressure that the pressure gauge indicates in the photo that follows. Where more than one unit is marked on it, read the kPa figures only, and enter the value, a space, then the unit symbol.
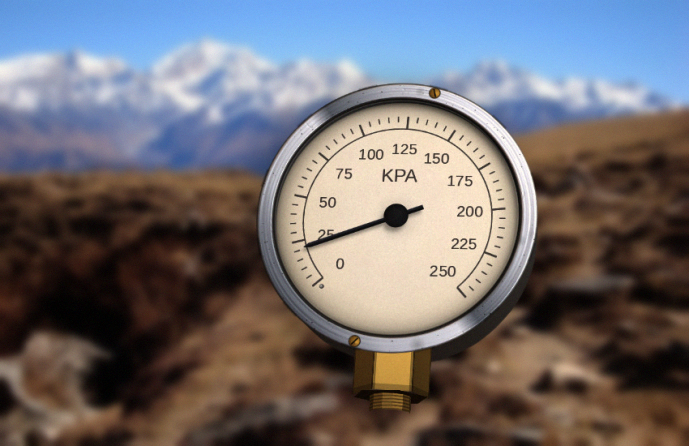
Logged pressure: 20 kPa
